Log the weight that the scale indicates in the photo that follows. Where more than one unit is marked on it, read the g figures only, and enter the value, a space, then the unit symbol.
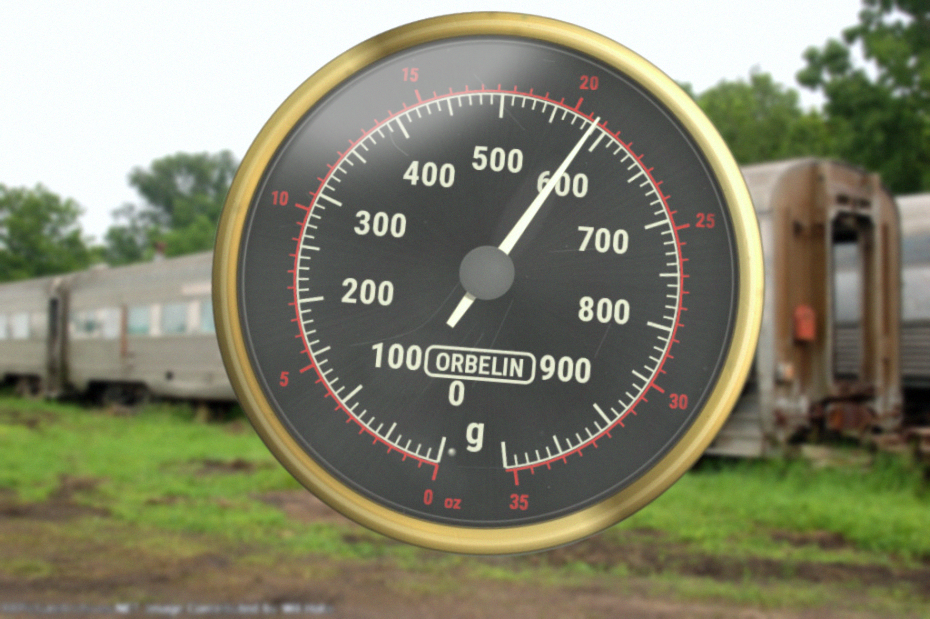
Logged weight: 590 g
